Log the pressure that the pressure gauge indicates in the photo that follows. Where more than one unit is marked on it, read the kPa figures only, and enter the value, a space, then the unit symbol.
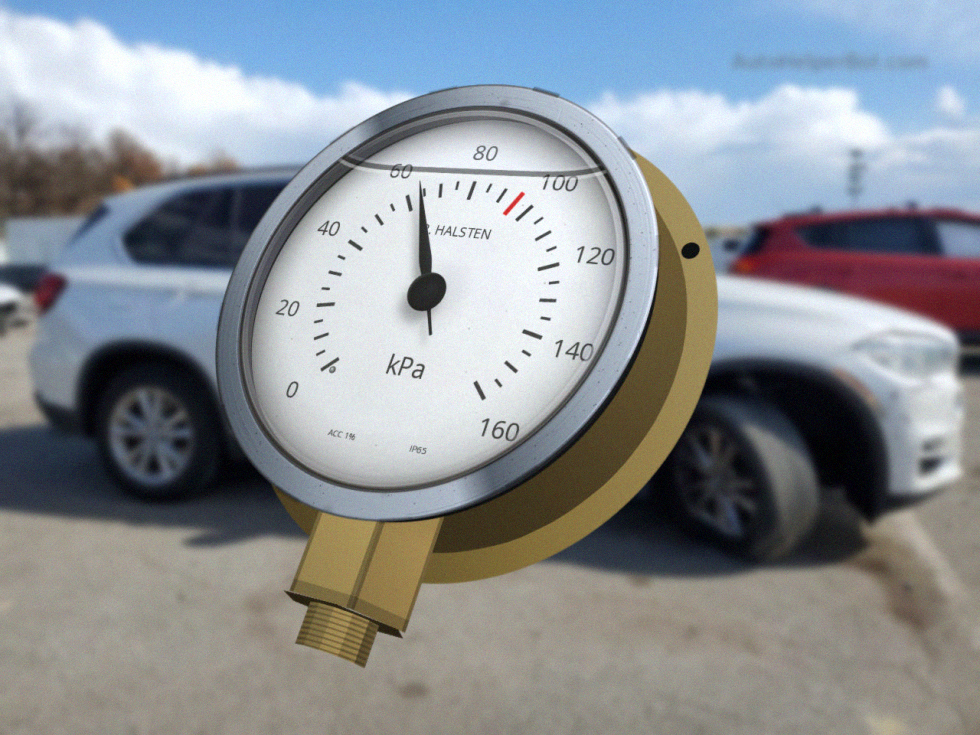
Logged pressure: 65 kPa
